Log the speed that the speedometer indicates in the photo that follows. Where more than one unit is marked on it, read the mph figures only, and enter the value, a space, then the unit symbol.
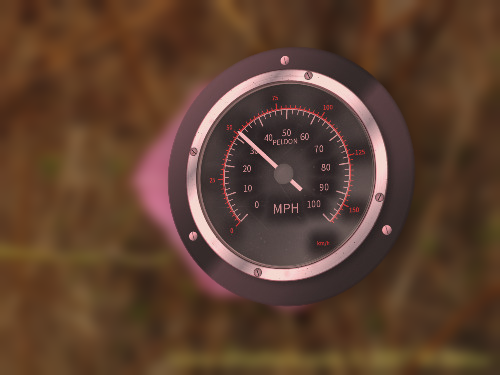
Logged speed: 32 mph
